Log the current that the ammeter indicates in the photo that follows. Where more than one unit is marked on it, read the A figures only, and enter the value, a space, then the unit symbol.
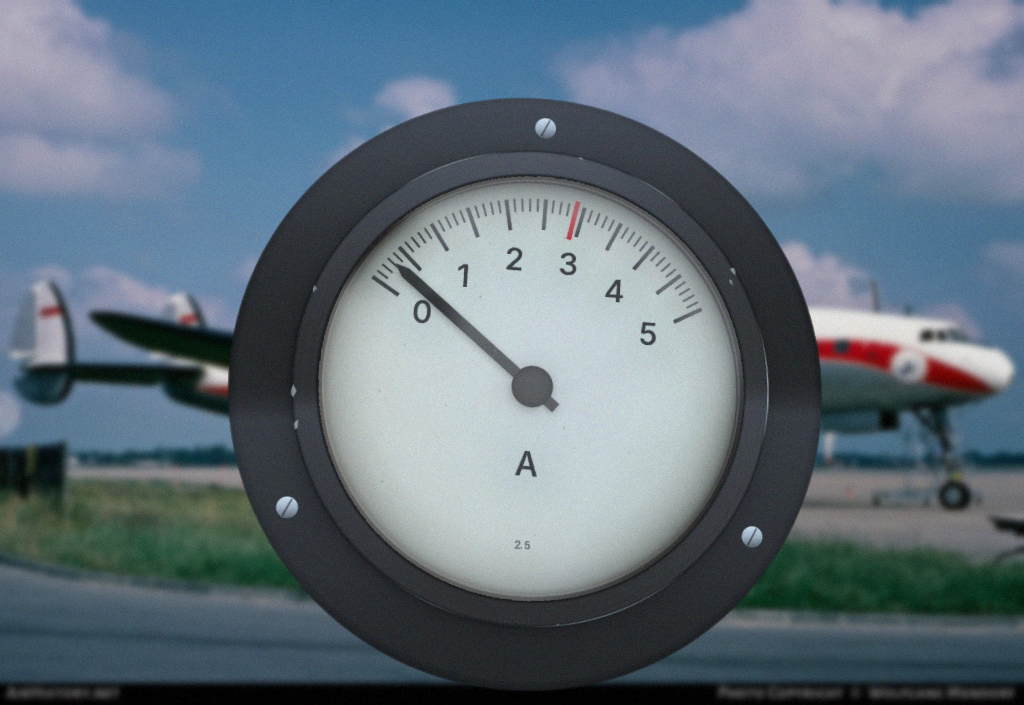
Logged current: 0.3 A
